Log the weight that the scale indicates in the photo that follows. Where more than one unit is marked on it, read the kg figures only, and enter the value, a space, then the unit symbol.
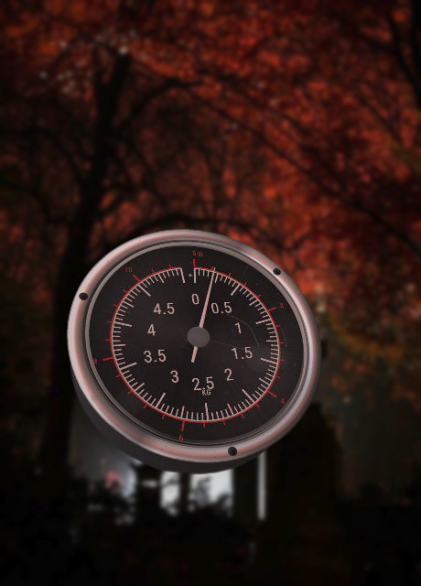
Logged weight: 0.2 kg
